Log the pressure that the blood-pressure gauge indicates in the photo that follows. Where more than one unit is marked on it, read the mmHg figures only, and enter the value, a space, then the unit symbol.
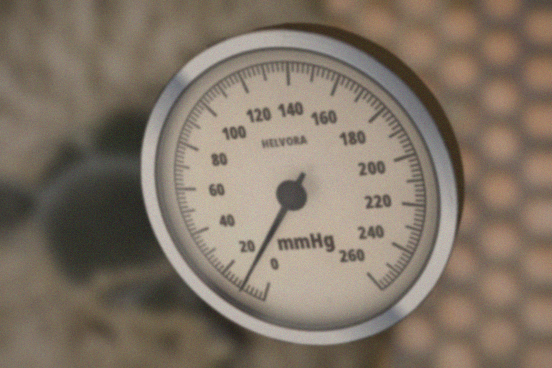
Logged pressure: 10 mmHg
